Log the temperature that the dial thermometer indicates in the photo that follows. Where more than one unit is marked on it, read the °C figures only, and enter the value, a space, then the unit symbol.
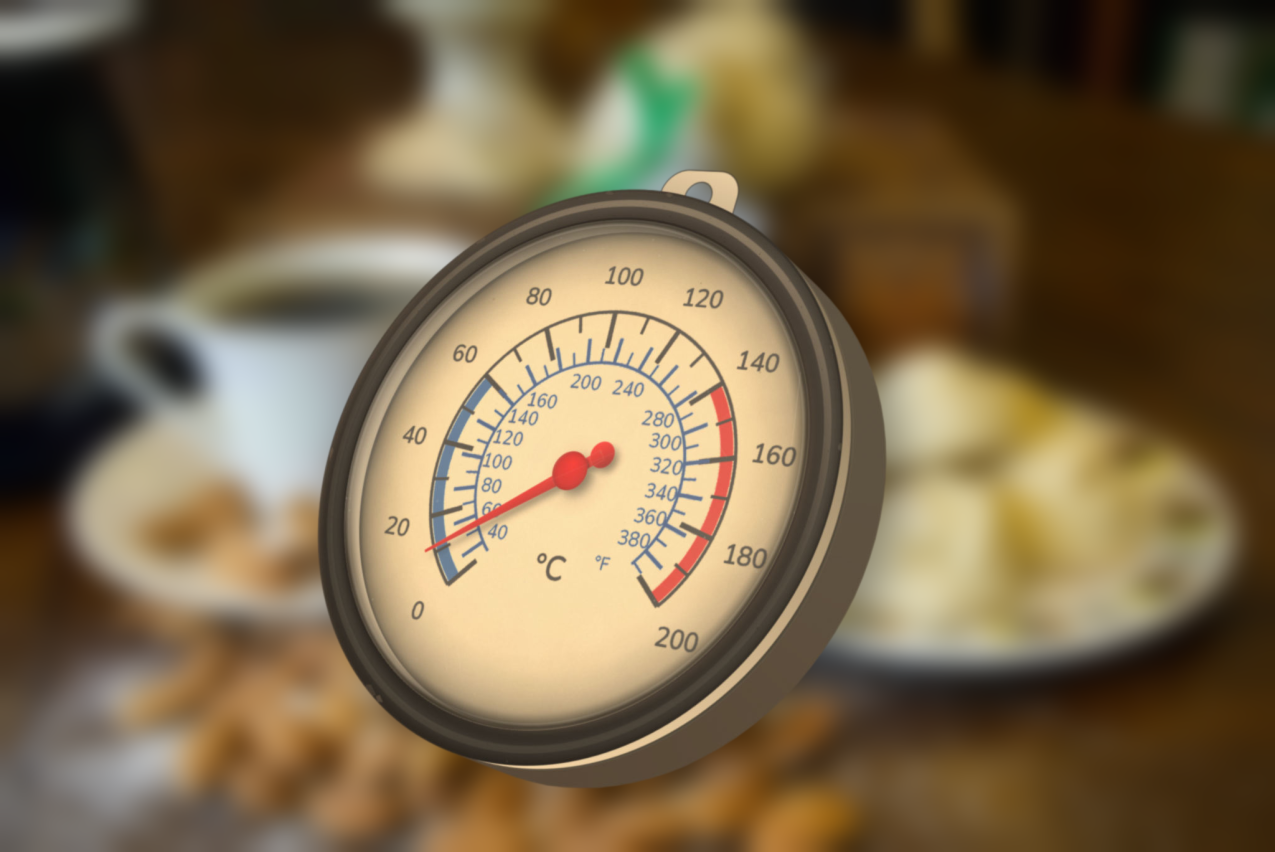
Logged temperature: 10 °C
